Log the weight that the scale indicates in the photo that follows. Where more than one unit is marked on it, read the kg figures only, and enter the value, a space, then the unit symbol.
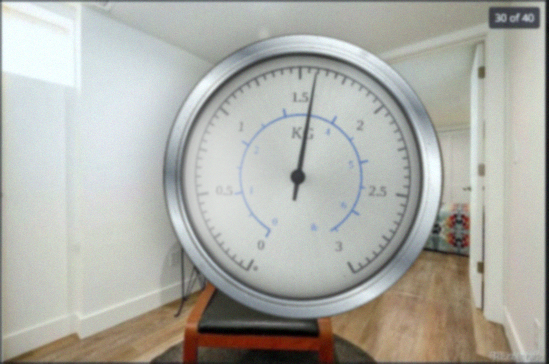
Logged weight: 1.6 kg
